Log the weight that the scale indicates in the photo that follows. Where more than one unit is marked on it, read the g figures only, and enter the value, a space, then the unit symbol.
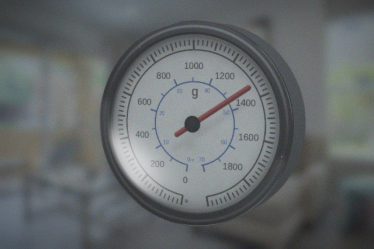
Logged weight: 1340 g
